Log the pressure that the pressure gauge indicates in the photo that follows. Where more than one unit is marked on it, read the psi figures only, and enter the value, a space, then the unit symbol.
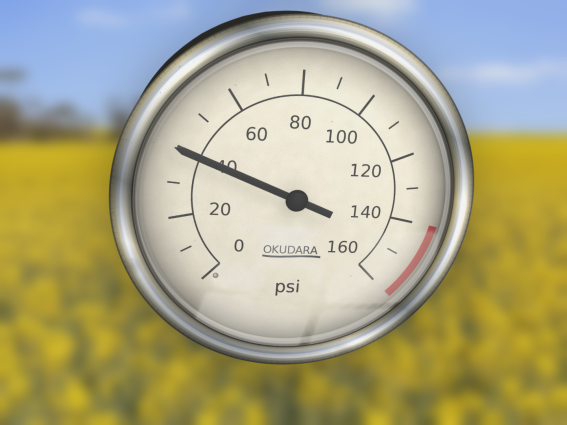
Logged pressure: 40 psi
